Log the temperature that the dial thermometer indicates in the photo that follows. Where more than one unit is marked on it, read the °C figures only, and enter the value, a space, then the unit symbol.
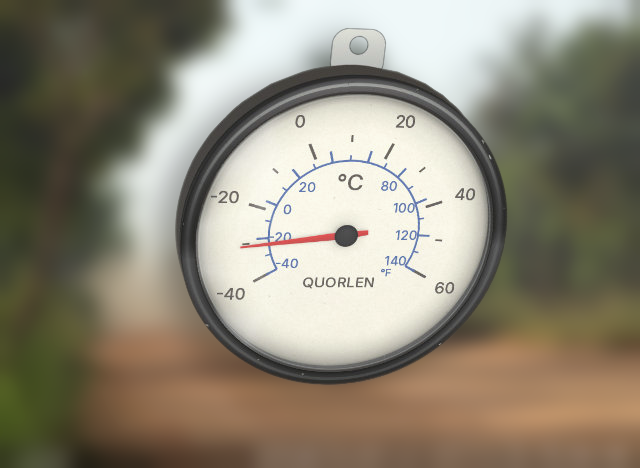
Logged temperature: -30 °C
